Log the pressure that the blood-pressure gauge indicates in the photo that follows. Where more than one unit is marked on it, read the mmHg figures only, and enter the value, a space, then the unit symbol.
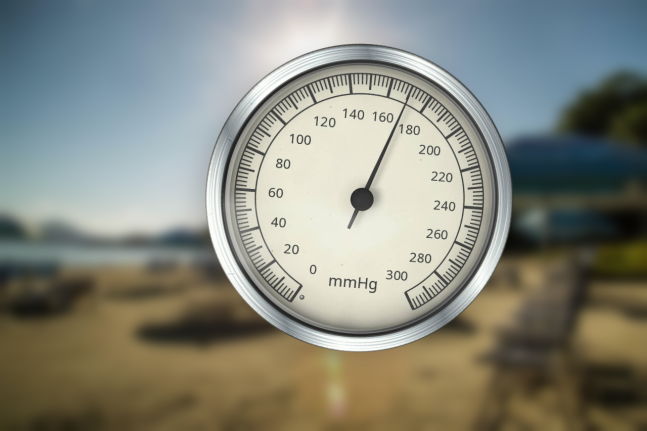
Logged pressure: 170 mmHg
